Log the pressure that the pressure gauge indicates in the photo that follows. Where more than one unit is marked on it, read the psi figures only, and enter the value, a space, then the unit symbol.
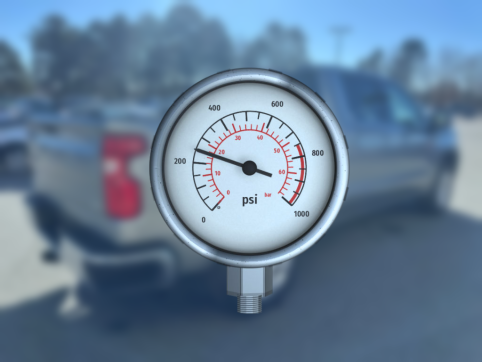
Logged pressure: 250 psi
